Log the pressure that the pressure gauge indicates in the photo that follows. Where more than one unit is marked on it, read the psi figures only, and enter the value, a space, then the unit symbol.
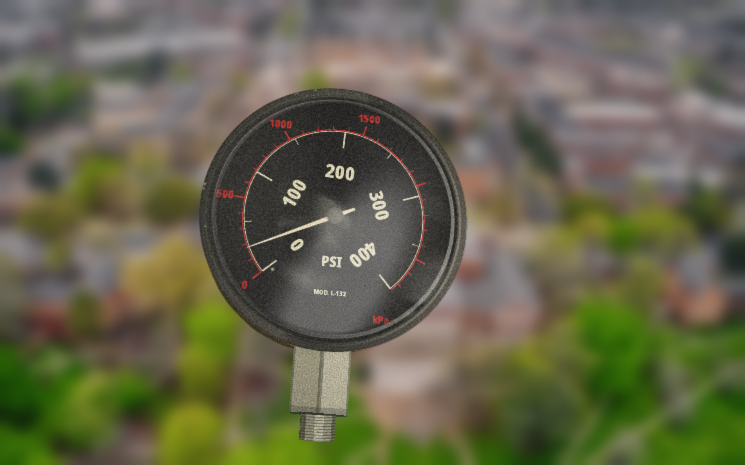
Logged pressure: 25 psi
